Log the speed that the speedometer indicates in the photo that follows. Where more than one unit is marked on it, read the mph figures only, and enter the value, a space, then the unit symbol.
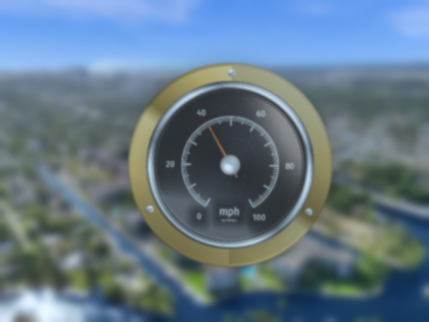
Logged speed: 40 mph
